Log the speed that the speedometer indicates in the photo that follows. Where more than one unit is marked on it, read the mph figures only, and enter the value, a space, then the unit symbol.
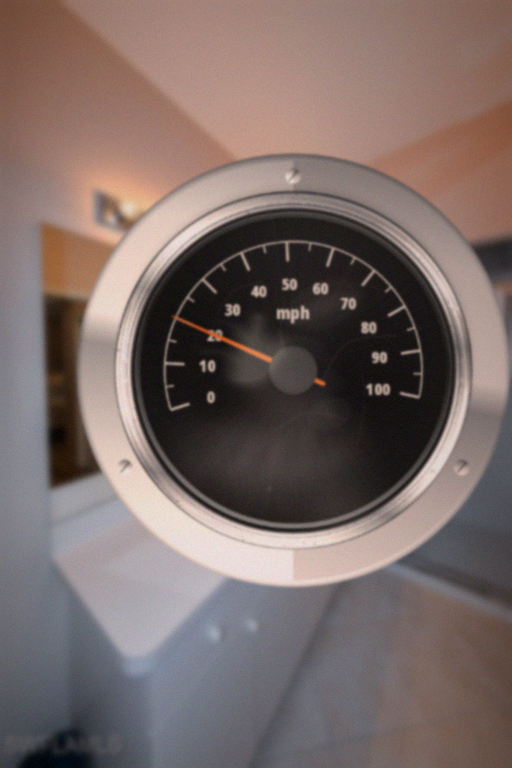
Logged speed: 20 mph
